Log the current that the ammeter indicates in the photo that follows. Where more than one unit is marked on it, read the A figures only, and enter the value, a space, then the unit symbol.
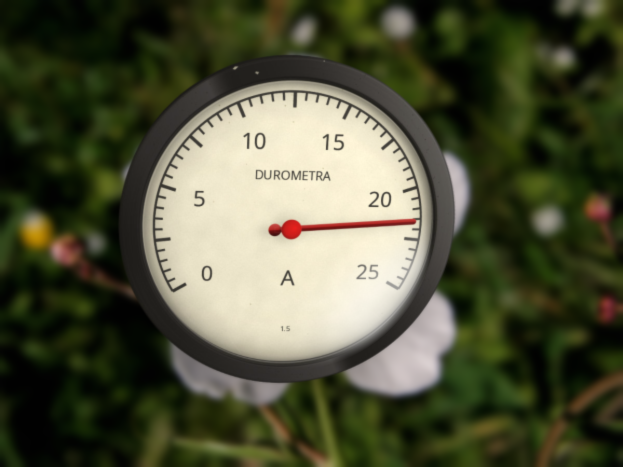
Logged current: 21.5 A
